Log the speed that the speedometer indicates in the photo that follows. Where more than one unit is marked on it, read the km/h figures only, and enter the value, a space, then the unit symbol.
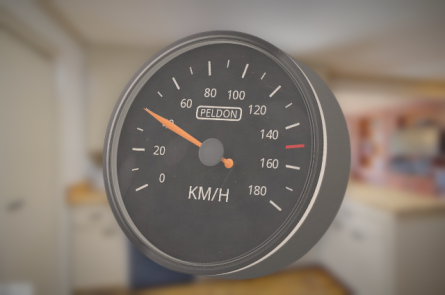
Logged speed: 40 km/h
